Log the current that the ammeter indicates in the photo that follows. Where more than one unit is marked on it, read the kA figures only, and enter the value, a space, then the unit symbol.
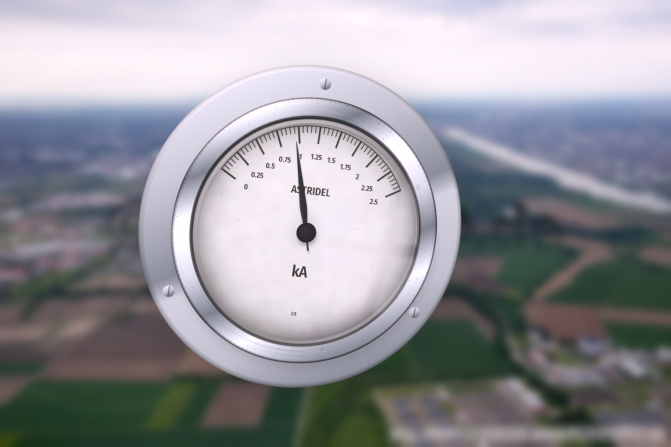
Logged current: 0.95 kA
